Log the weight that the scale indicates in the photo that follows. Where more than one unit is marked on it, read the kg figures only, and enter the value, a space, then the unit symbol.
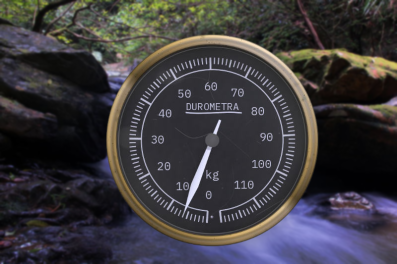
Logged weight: 6 kg
